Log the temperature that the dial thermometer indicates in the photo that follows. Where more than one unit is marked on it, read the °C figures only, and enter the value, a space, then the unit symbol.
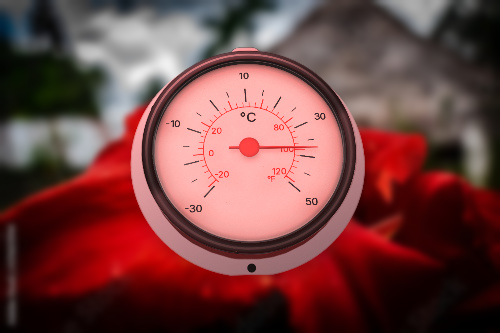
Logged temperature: 37.5 °C
